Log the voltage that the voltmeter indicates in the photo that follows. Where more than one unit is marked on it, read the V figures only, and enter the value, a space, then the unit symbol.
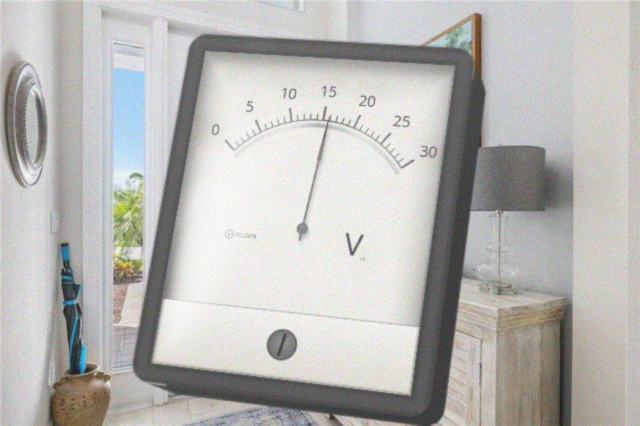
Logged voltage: 16 V
